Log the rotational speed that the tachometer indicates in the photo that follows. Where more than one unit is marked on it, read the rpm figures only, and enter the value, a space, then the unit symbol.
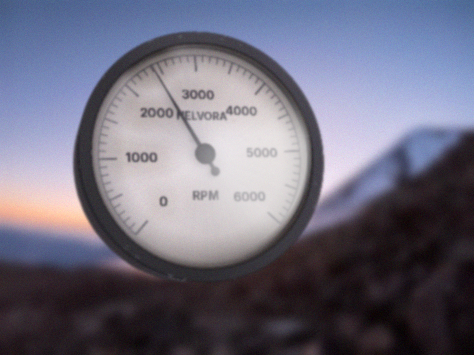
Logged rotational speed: 2400 rpm
